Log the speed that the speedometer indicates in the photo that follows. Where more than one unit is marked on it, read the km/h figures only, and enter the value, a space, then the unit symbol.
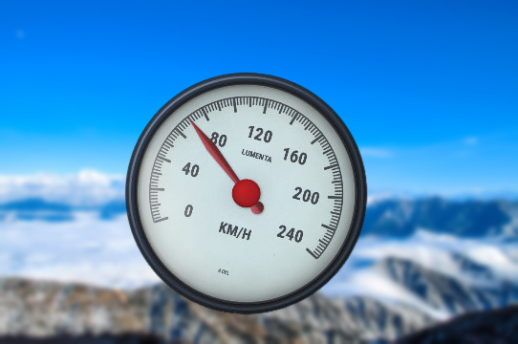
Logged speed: 70 km/h
